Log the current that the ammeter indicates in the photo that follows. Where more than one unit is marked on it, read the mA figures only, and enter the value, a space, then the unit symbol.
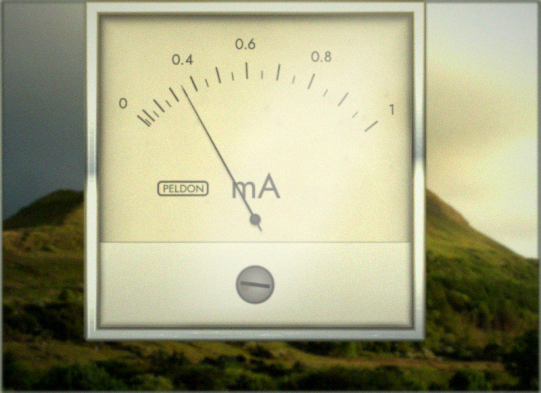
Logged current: 0.35 mA
